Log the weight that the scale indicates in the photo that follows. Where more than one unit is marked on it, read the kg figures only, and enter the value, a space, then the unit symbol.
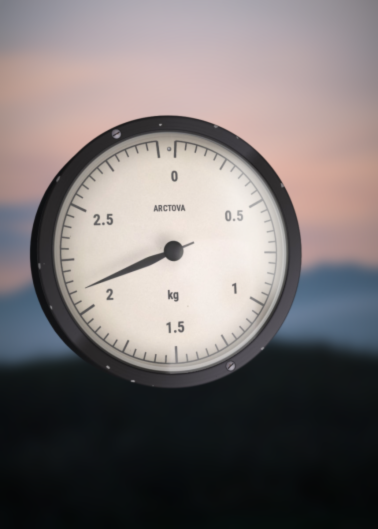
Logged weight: 2.1 kg
